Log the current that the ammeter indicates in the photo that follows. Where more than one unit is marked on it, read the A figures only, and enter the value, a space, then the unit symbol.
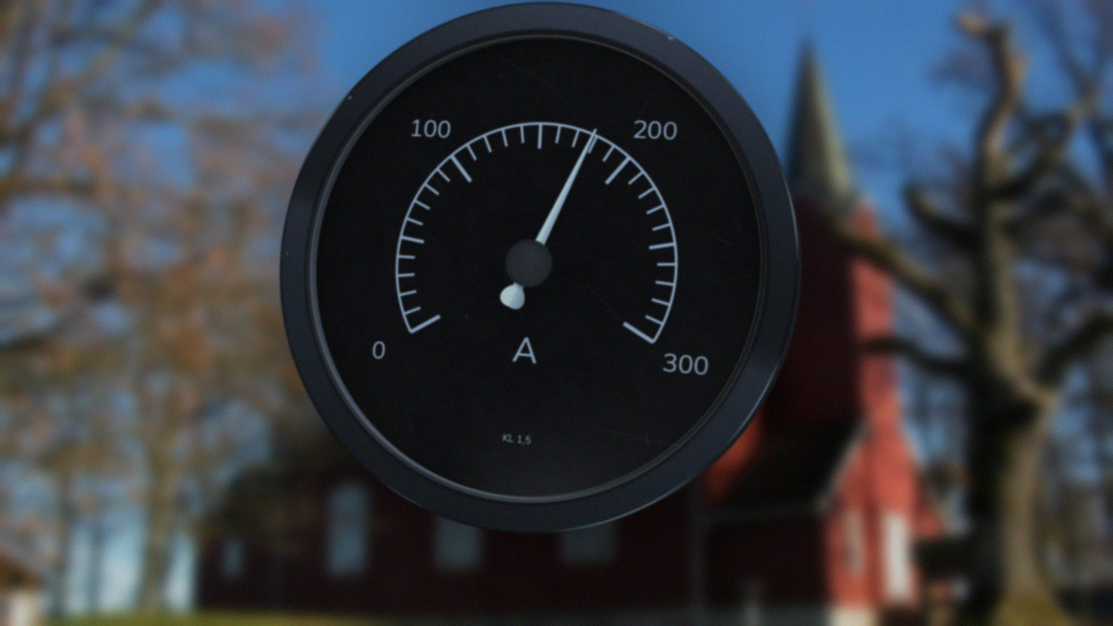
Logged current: 180 A
